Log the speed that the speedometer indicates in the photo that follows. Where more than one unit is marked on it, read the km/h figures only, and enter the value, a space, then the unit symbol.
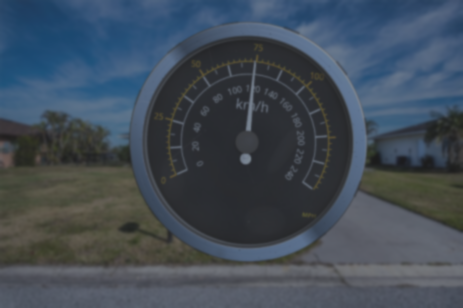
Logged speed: 120 km/h
